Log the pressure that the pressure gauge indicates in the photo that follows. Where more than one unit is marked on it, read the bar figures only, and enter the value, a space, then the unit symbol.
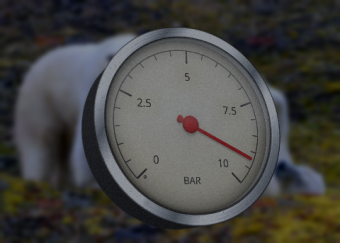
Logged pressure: 9.25 bar
